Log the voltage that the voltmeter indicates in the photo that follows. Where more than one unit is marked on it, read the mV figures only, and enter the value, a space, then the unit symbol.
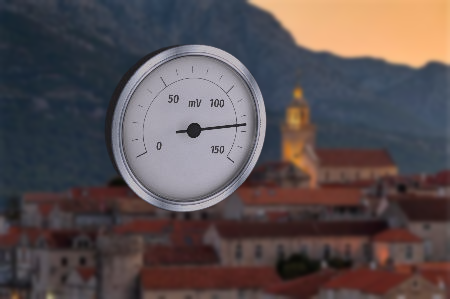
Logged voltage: 125 mV
